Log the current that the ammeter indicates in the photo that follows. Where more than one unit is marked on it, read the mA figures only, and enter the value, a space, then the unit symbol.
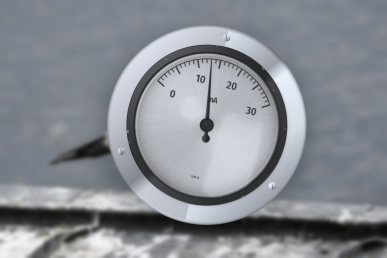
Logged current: 13 mA
